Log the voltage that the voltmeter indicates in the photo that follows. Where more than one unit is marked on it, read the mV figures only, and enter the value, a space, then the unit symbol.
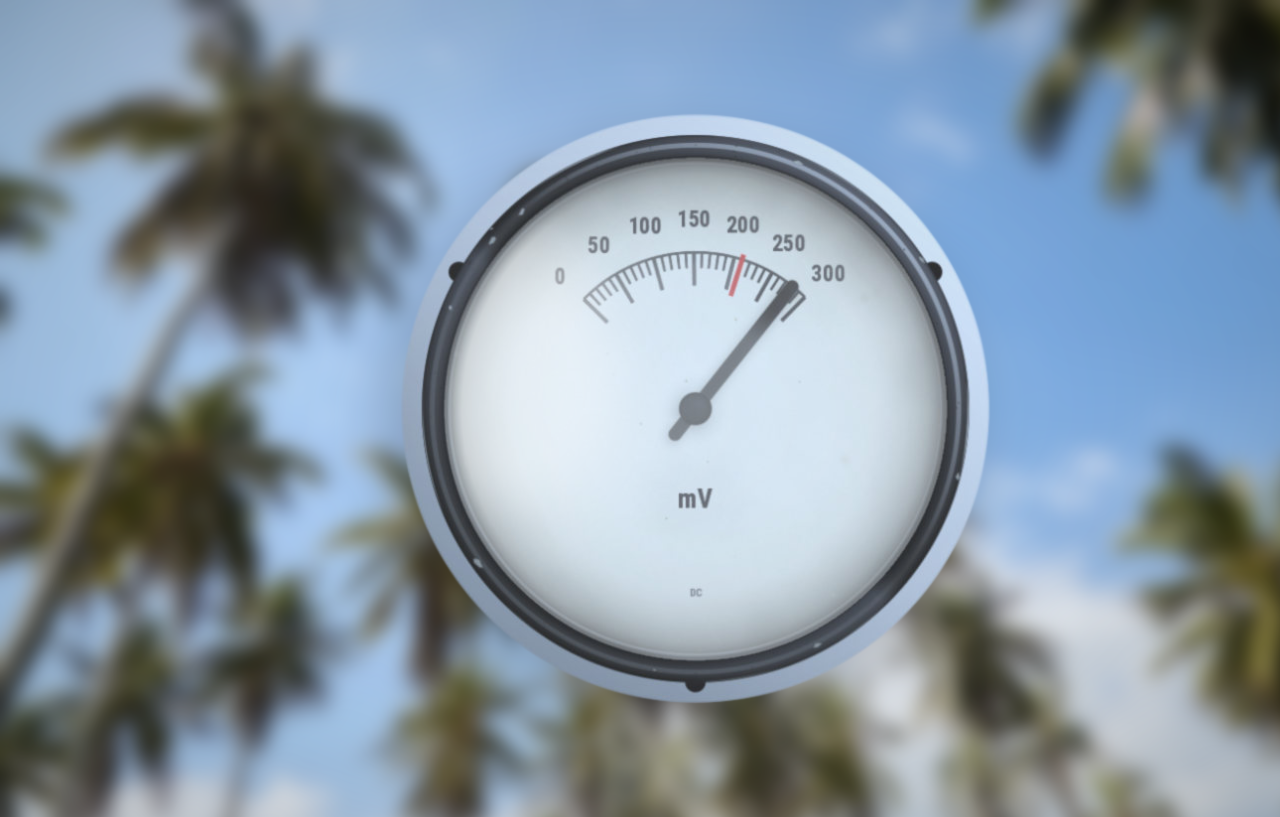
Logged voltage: 280 mV
